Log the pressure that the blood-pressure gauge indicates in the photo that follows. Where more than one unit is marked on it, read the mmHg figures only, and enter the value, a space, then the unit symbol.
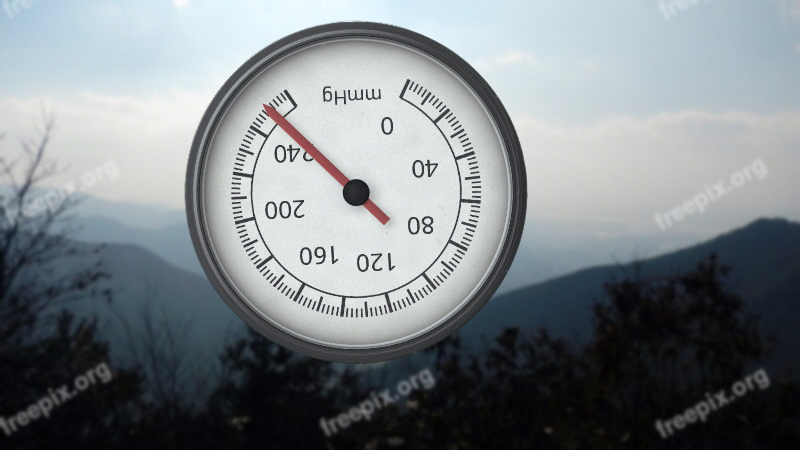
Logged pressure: 250 mmHg
